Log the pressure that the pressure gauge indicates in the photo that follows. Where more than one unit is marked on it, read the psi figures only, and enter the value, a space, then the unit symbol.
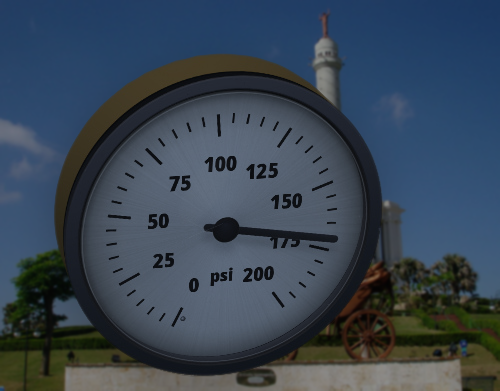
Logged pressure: 170 psi
